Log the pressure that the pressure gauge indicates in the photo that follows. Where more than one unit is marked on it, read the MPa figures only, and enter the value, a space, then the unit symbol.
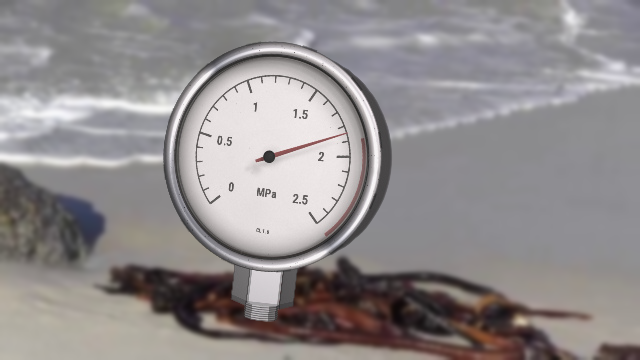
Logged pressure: 1.85 MPa
